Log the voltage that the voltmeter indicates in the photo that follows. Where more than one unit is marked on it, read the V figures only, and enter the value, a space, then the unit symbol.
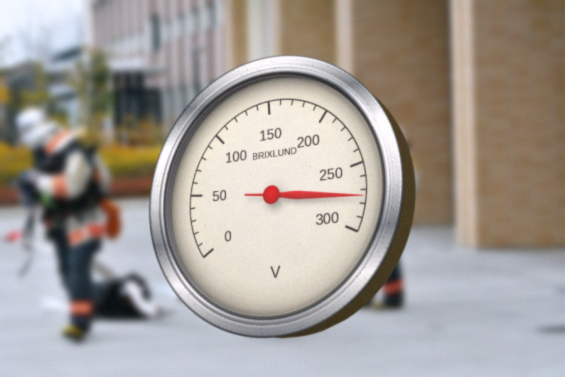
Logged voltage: 275 V
